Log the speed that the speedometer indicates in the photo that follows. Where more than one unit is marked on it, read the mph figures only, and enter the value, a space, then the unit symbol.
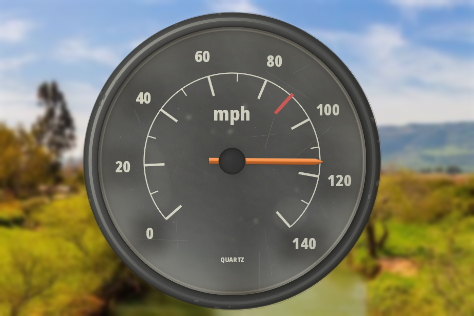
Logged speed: 115 mph
